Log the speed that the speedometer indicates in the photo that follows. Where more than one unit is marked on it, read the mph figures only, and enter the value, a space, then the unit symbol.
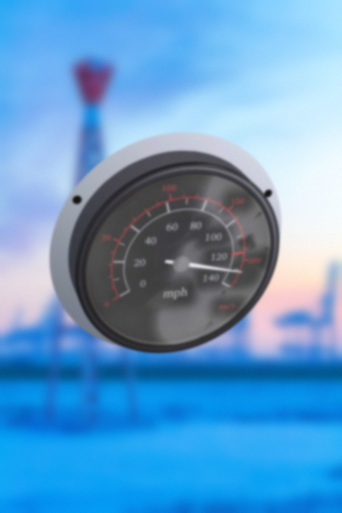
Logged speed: 130 mph
